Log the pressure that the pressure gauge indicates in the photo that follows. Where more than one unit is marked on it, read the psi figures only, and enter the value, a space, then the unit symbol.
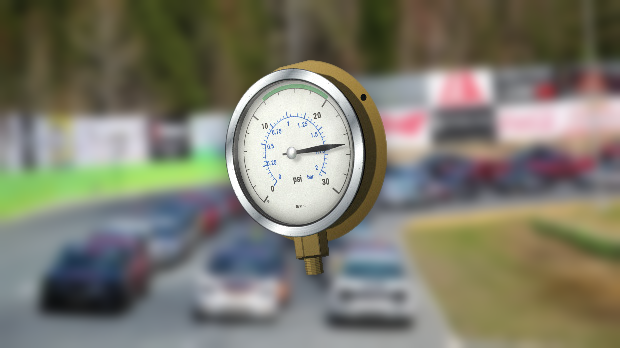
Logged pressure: 25 psi
